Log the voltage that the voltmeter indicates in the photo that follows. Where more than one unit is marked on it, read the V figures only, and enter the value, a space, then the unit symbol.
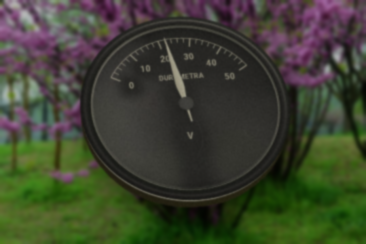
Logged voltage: 22 V
